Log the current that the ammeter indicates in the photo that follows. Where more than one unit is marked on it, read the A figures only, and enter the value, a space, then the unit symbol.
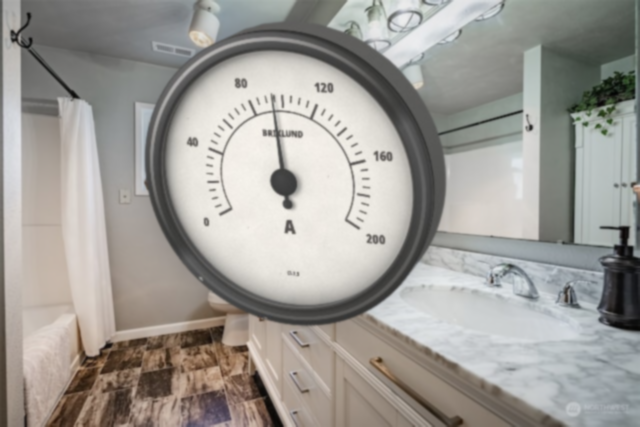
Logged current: 95 A
